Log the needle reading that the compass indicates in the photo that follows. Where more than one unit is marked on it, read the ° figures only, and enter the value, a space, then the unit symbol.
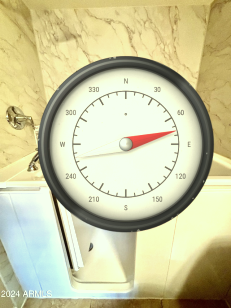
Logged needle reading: 75 °
